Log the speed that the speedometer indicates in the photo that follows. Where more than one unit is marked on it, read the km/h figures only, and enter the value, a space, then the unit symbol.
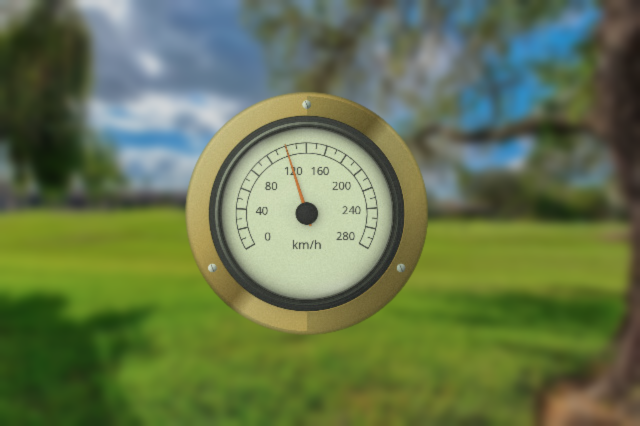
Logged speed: 120 km/h
